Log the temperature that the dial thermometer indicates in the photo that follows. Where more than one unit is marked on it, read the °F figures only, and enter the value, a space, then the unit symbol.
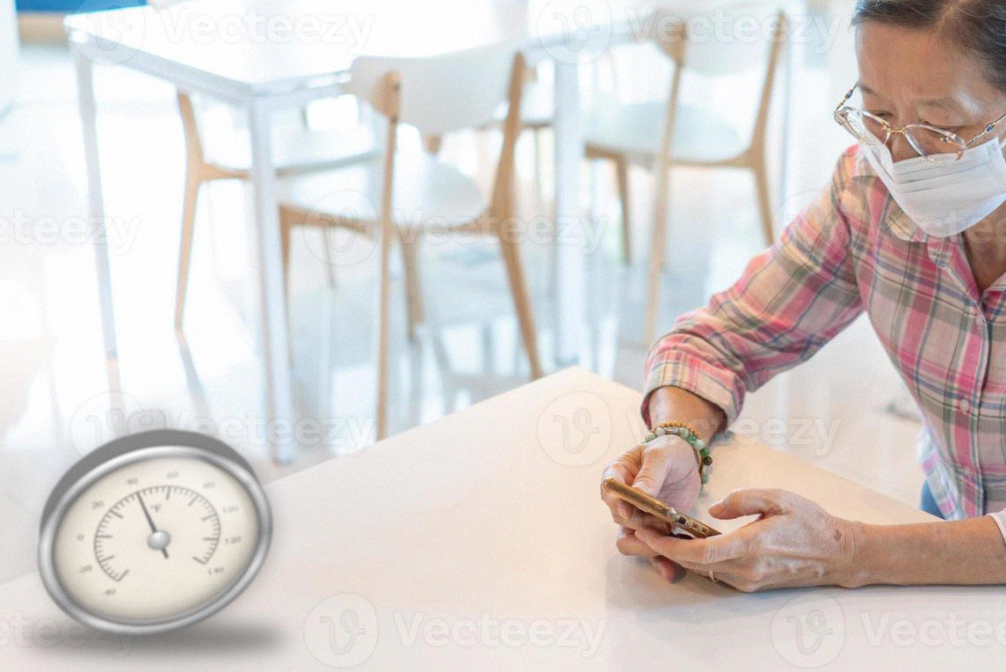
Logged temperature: 40 °F
